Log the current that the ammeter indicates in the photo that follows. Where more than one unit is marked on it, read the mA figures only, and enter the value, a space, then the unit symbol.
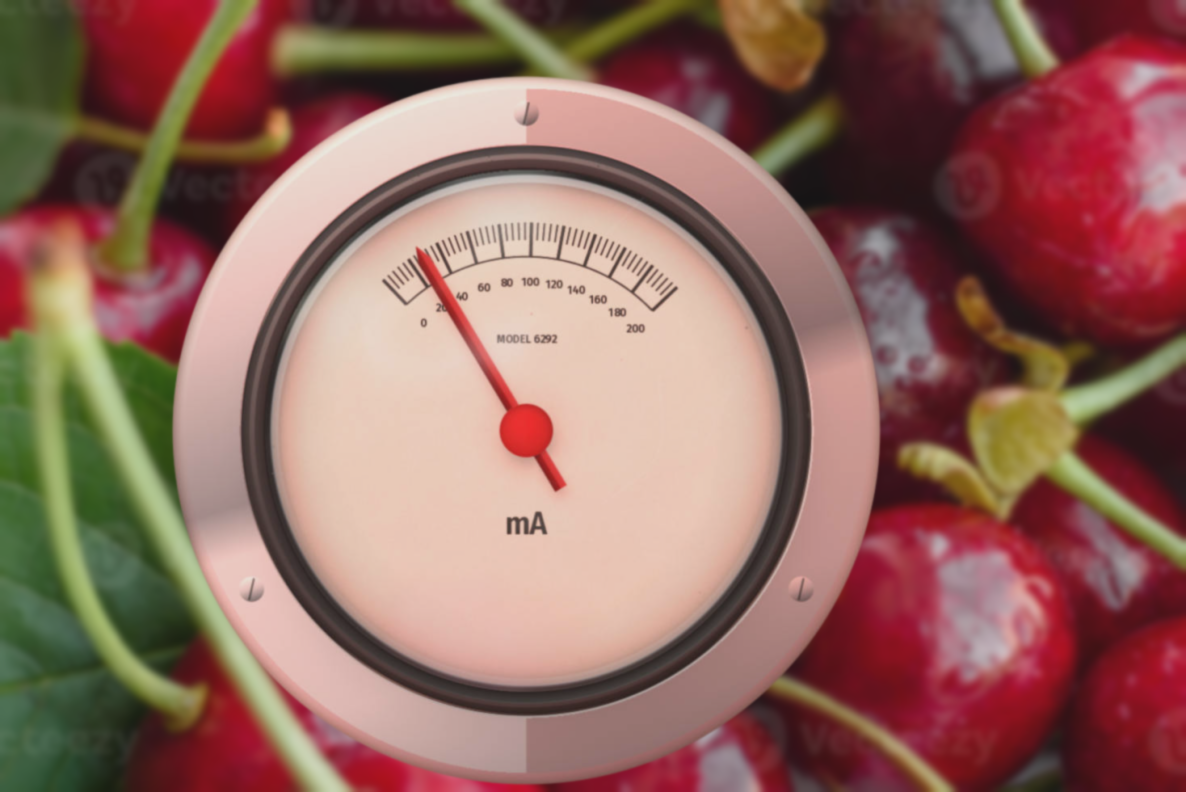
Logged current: 28 mA
